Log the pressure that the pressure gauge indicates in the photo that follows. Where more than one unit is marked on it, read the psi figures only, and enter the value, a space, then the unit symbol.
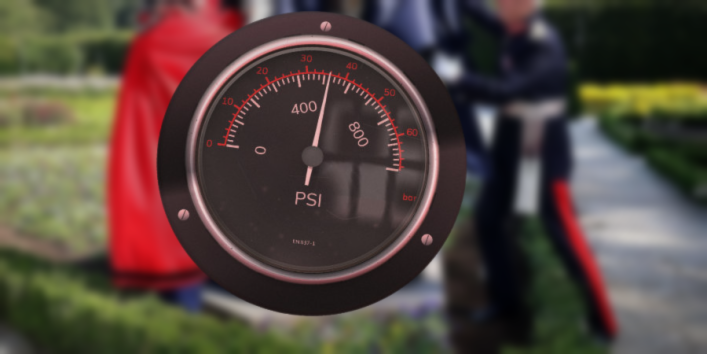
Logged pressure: 520 psi
